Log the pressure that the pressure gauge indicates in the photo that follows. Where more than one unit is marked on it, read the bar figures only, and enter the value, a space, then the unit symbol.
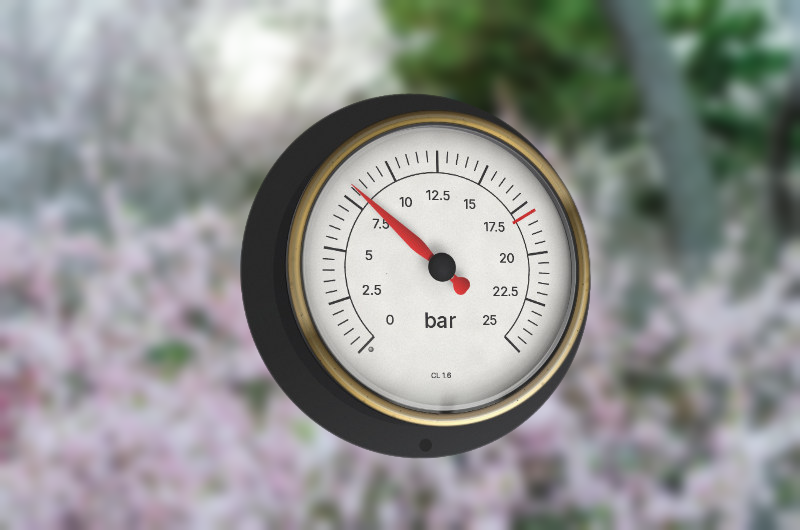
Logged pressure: 8 bar
